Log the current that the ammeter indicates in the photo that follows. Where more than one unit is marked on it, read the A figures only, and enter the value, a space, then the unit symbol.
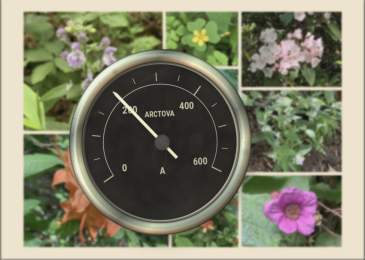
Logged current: 200 A
